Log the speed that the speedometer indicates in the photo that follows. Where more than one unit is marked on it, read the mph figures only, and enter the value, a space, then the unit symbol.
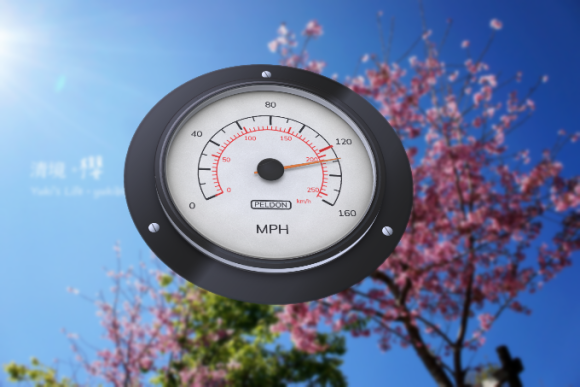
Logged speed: 130 mph
